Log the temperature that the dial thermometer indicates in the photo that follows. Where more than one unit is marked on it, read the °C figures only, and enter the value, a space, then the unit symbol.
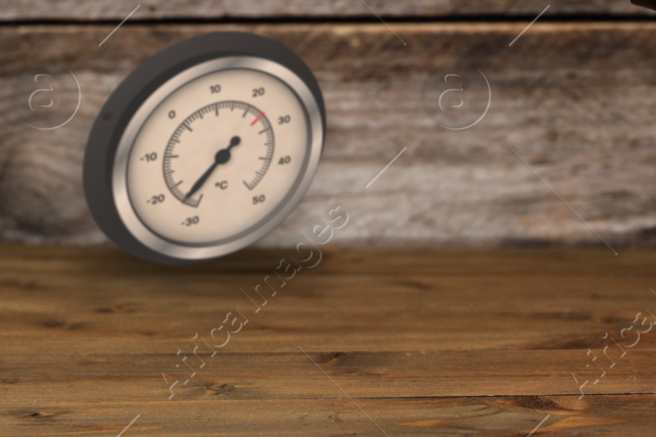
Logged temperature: -25 °C
